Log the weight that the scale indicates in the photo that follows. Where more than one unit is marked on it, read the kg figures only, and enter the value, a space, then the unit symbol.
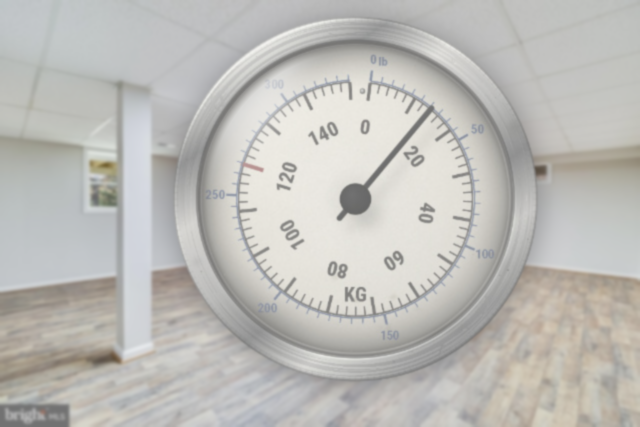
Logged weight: 14 kg
